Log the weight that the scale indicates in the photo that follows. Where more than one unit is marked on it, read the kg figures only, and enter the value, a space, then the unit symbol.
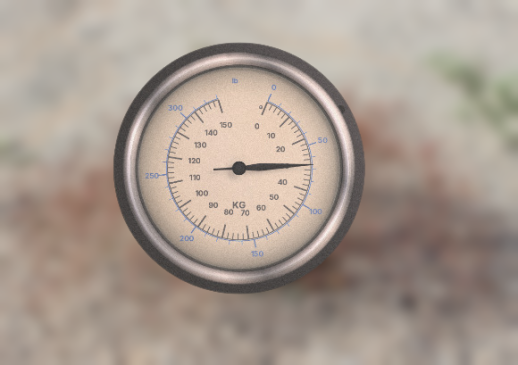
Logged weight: 30 kg
